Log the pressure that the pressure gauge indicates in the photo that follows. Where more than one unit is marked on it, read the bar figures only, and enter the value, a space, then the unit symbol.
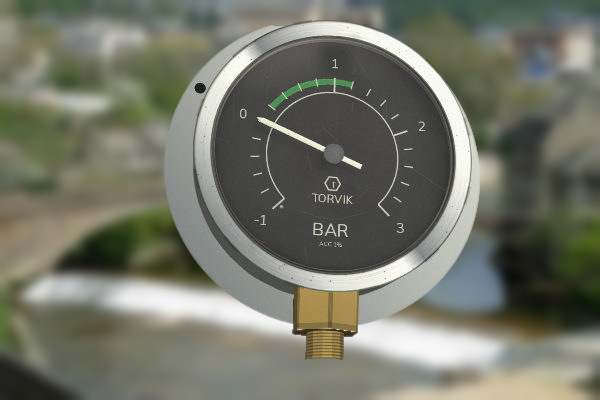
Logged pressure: 0 bar
